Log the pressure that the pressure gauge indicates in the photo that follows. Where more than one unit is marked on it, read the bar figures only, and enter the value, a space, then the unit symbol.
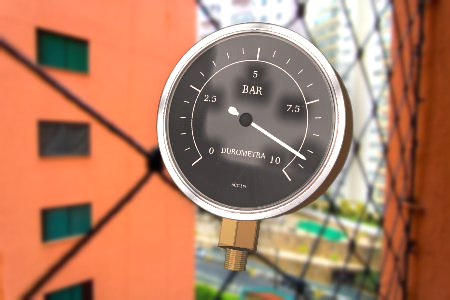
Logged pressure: 9.25 bar
